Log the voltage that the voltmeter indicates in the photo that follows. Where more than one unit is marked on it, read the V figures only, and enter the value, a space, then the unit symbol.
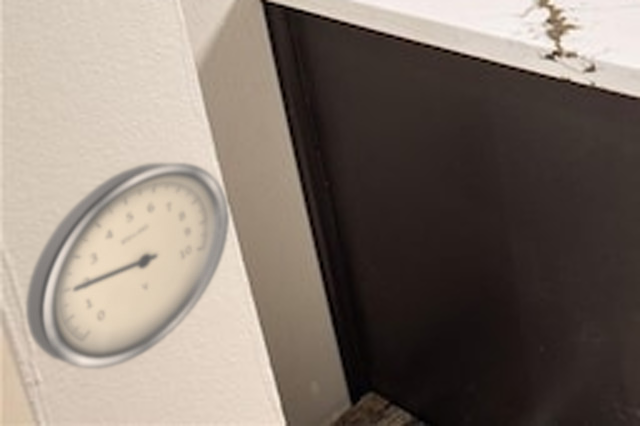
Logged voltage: 2 V
